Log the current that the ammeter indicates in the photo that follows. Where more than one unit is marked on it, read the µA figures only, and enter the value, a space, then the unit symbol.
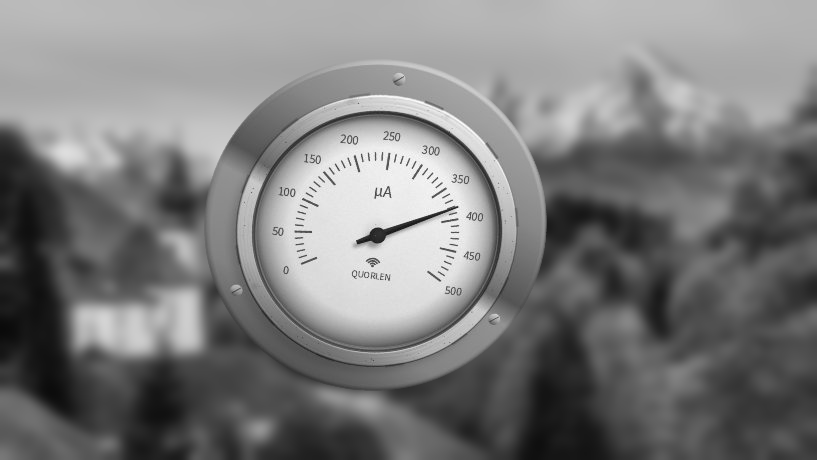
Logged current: 380 µA
